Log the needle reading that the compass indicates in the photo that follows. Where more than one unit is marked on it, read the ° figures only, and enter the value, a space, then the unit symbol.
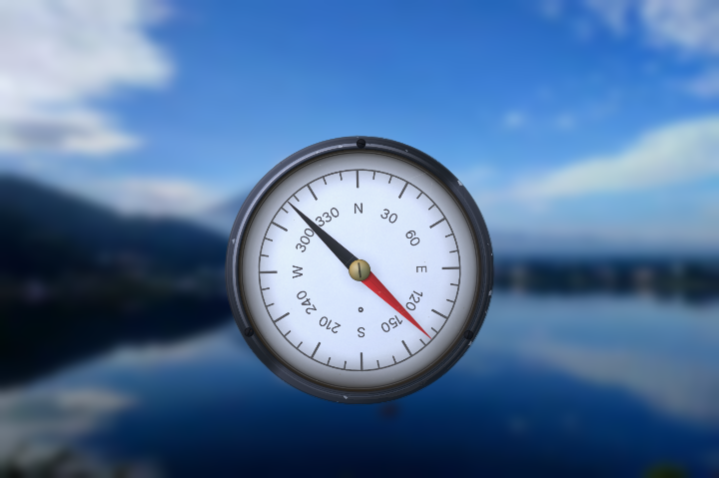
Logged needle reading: 135 °
